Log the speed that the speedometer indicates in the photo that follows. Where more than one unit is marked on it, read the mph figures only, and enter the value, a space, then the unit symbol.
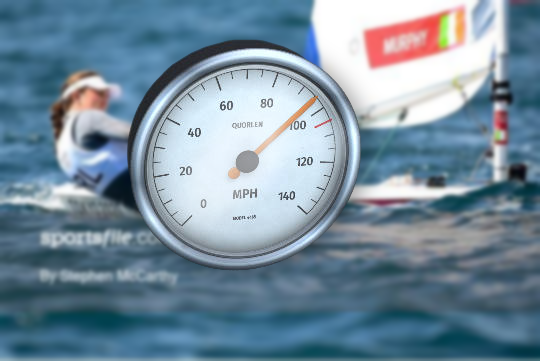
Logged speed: 95 mph
